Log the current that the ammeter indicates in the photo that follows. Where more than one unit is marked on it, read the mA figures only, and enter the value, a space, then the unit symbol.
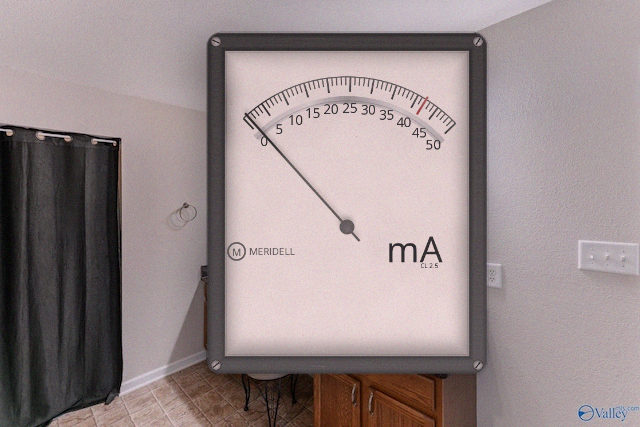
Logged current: 1 mA
